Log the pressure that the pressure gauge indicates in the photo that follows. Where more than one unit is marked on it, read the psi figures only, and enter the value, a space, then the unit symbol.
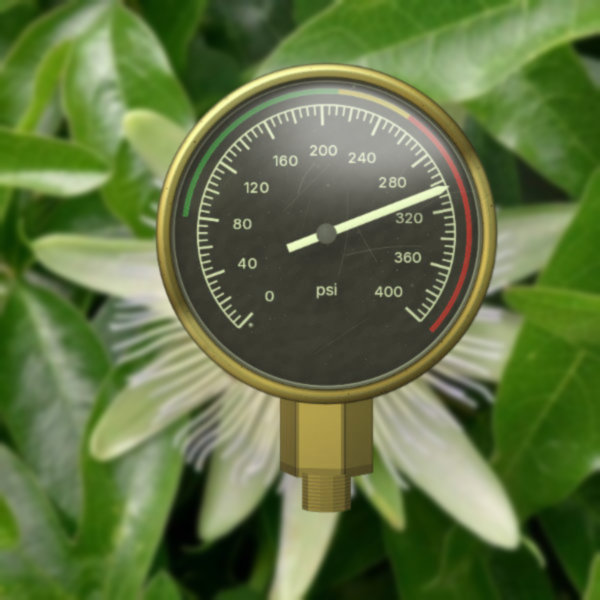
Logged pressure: 305 psi
